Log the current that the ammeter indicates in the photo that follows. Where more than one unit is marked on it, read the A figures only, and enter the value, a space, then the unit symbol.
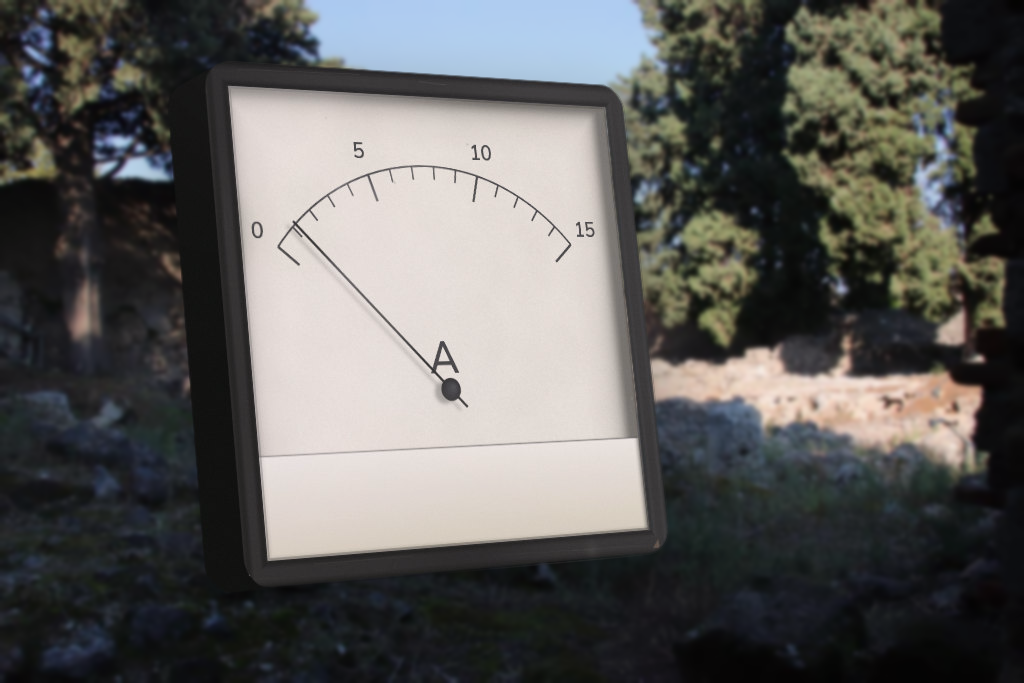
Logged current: 1 A
